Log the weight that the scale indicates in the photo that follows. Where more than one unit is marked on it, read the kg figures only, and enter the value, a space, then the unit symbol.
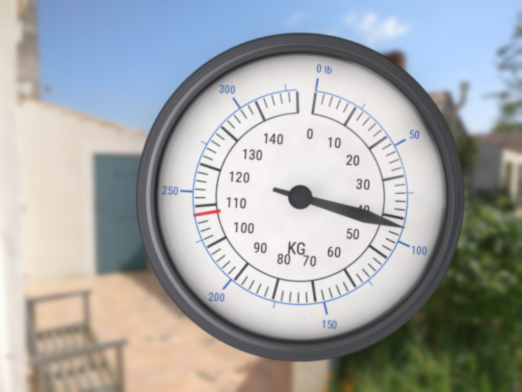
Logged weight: 42 kg
